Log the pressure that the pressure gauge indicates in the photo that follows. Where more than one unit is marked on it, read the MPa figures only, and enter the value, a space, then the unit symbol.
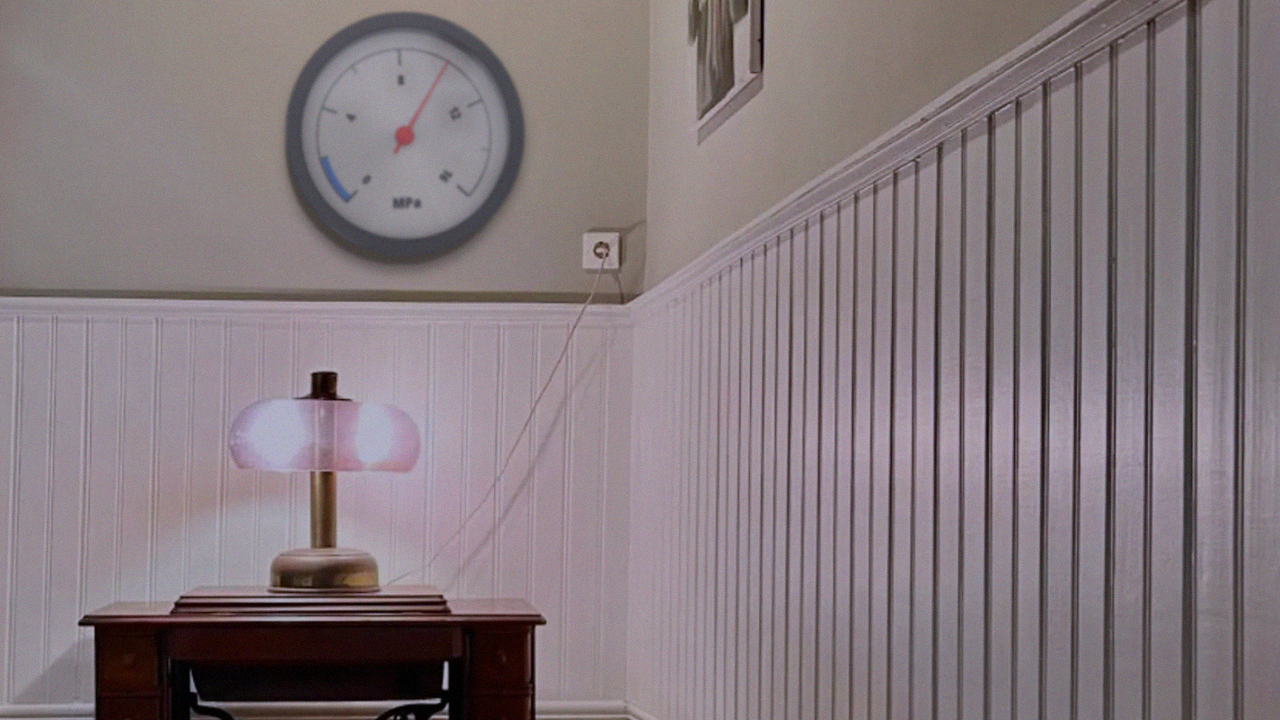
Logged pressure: 10 MPa
